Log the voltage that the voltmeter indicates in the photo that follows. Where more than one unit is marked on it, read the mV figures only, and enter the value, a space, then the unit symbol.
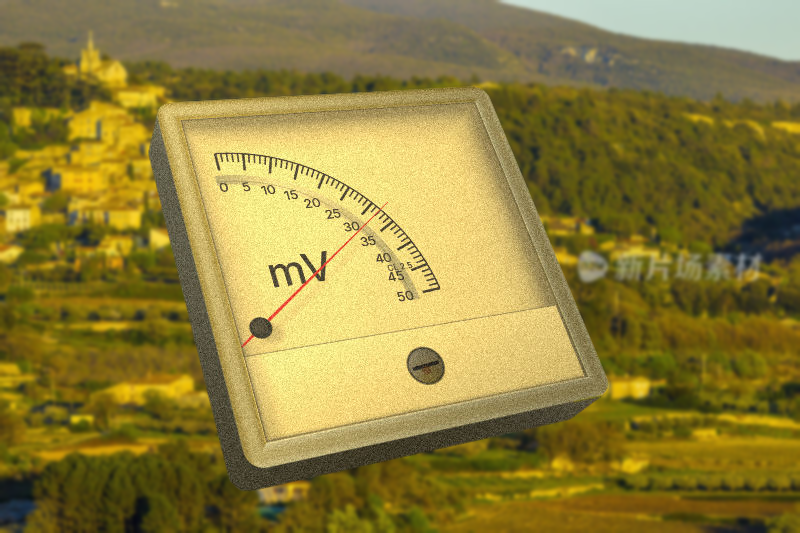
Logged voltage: 32 mV
